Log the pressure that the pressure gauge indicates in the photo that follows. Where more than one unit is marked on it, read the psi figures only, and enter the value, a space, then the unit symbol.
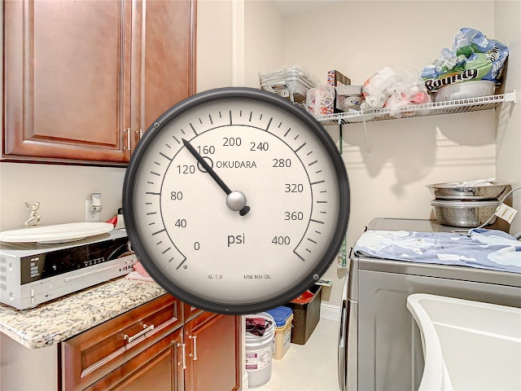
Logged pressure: 145 psi
